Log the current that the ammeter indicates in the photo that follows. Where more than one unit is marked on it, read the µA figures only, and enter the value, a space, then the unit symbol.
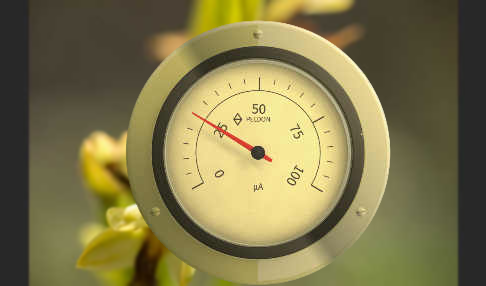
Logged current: 25 µA
